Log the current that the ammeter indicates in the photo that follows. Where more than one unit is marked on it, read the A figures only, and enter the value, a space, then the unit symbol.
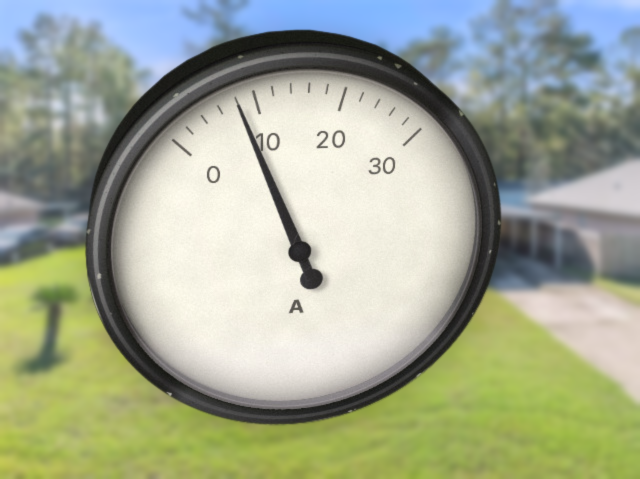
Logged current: 8 A
